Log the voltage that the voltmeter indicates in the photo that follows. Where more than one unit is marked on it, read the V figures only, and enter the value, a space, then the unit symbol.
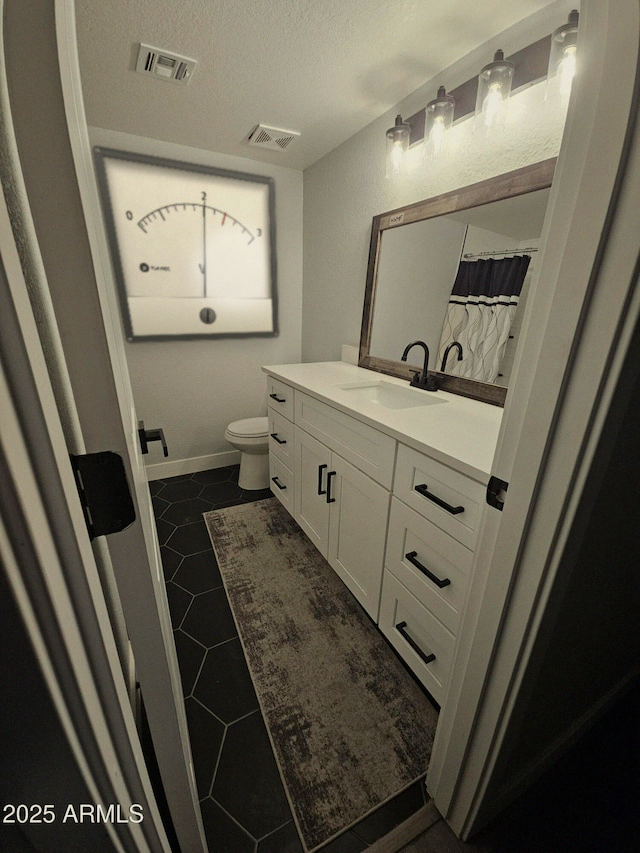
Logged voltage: 2 V
